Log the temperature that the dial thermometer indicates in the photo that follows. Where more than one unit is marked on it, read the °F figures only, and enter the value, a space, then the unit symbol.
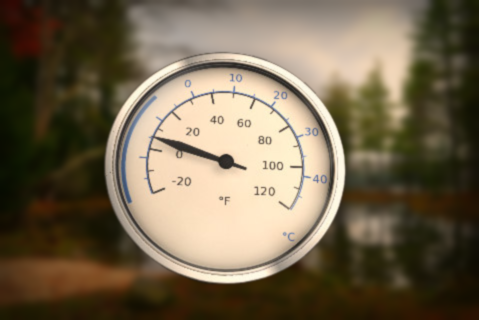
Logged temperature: 5 °F
